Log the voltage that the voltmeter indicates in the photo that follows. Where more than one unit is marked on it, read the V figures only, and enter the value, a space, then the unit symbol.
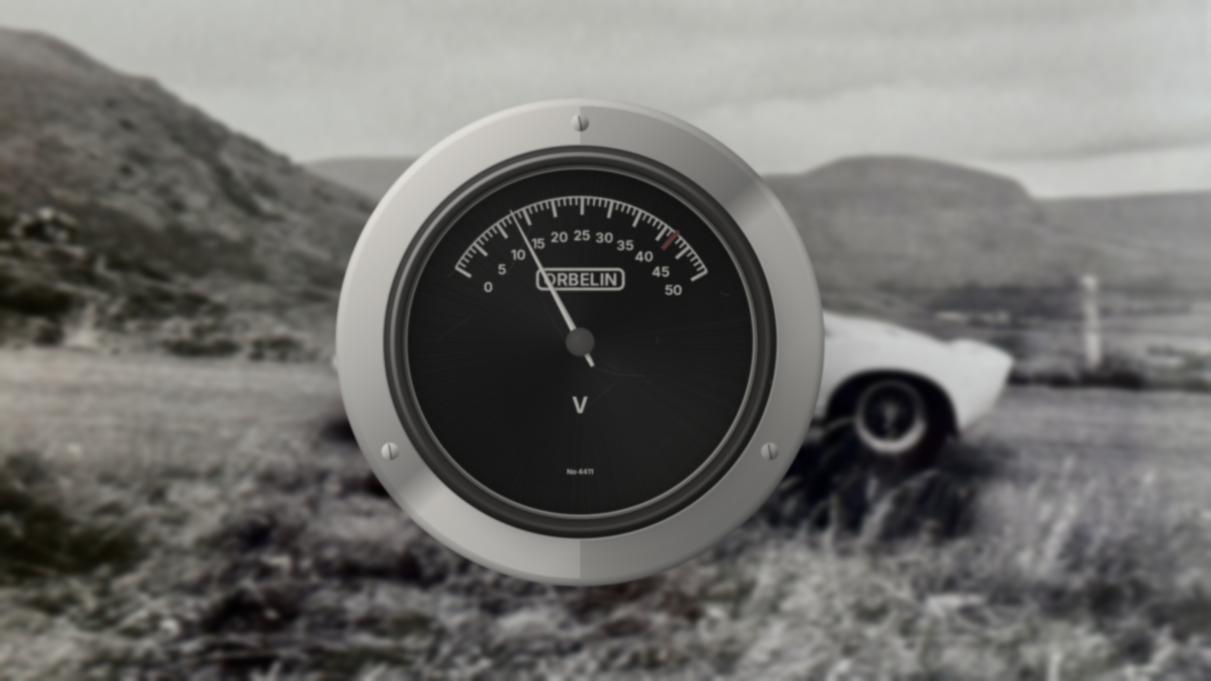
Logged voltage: 13 V
